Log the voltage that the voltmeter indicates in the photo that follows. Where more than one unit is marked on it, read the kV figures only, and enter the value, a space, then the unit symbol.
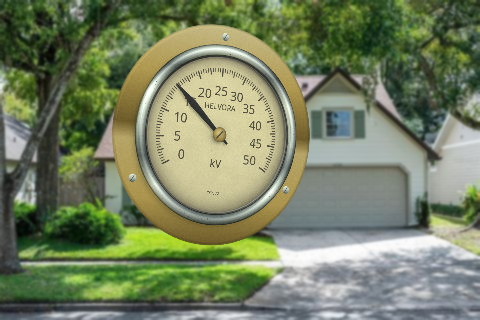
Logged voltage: 15 kV
